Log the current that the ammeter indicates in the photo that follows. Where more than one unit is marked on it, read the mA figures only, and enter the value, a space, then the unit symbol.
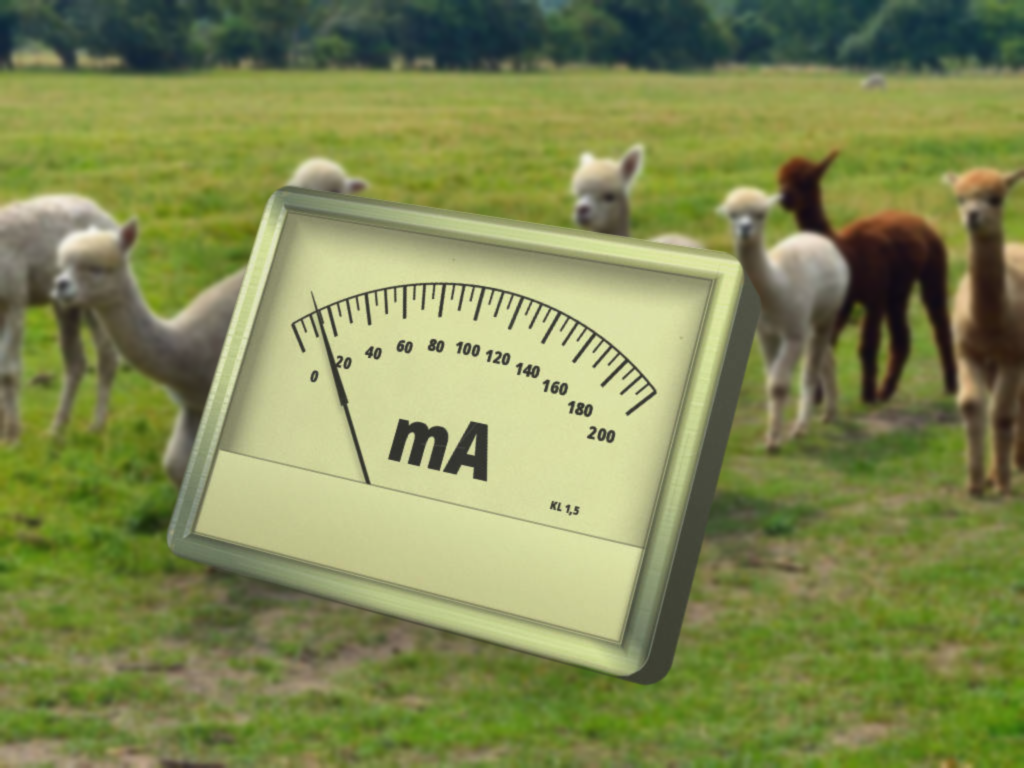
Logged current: 15 mA
